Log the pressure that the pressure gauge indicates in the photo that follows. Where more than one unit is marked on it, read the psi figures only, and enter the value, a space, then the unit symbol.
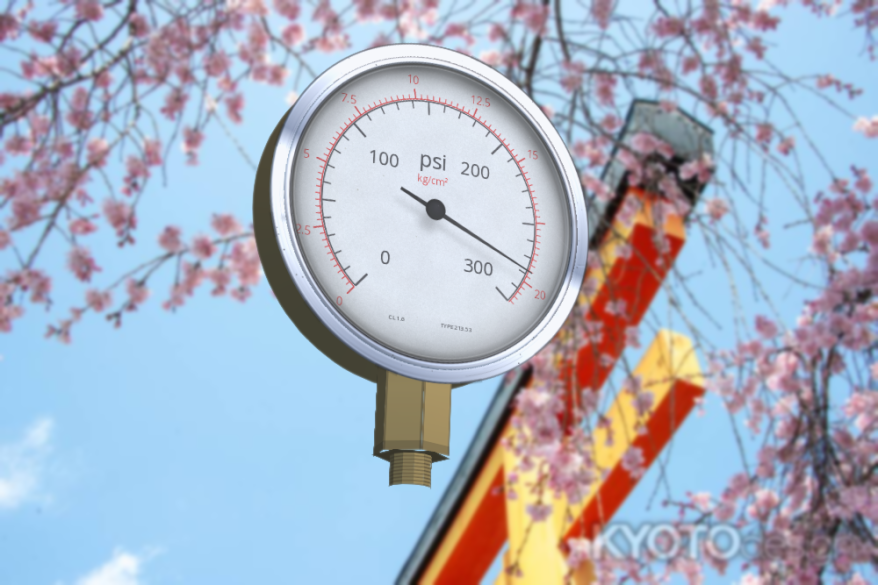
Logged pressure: 280 psi
